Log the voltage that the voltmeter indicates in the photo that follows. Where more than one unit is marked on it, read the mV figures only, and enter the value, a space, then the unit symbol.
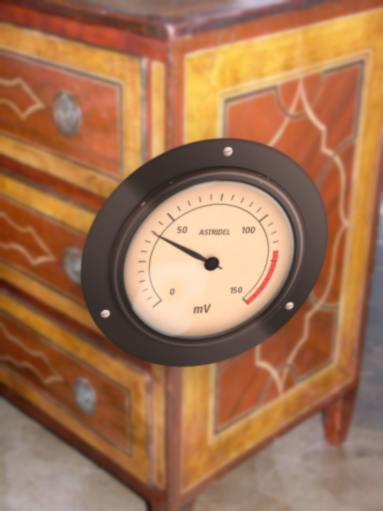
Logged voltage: 40 mV
